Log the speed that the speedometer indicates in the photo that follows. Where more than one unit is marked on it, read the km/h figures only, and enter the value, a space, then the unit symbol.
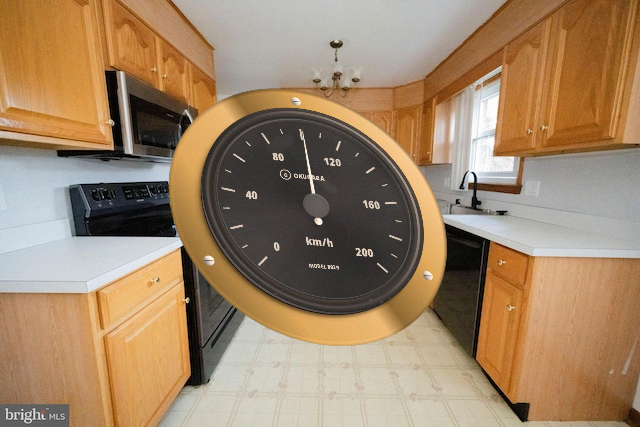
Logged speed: 100 km/h
